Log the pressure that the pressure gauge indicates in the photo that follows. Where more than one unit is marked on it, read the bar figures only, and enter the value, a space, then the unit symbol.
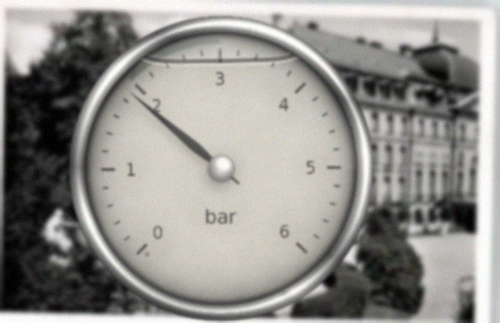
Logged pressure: 1.9 bar
